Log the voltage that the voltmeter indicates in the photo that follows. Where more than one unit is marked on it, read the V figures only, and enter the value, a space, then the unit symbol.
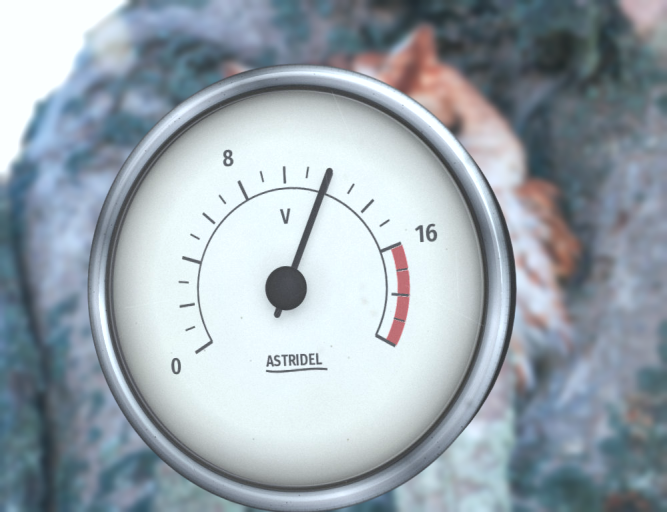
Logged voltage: 12 V
